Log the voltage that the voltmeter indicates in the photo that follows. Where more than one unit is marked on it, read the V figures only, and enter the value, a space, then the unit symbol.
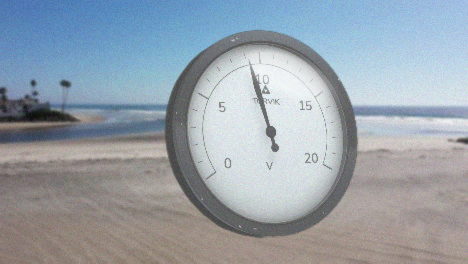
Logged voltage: 9 V
